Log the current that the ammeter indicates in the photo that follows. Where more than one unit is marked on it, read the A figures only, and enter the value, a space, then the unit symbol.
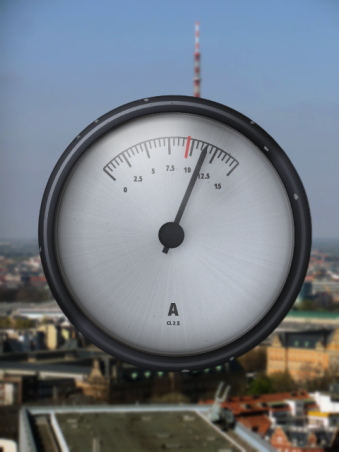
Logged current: 11.5 A
